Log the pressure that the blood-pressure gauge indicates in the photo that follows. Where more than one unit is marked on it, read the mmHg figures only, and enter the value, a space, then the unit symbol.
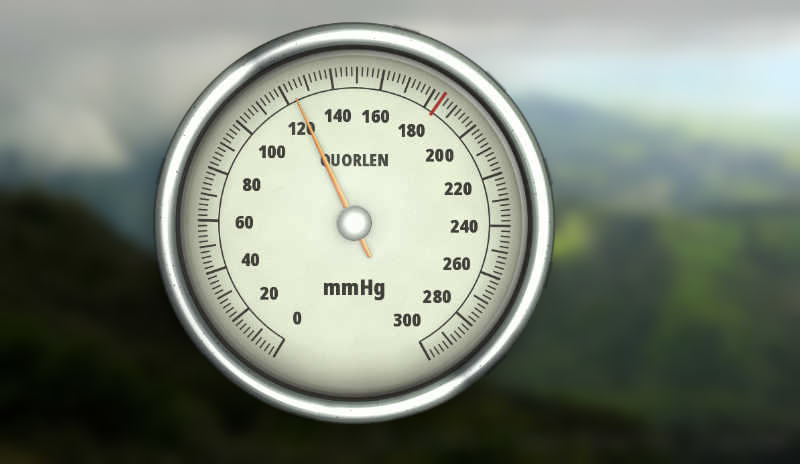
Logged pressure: 124 mmHg
